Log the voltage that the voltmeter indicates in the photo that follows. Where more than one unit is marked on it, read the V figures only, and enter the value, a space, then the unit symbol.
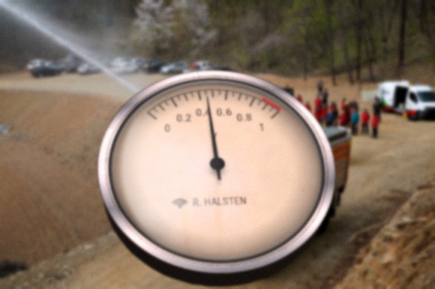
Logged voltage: 0.45 V
